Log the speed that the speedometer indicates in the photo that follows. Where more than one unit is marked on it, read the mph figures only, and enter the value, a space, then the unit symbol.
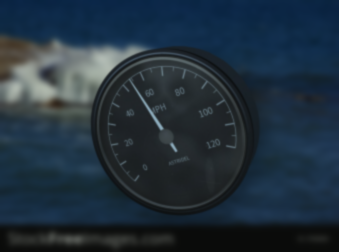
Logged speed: 55 mph
